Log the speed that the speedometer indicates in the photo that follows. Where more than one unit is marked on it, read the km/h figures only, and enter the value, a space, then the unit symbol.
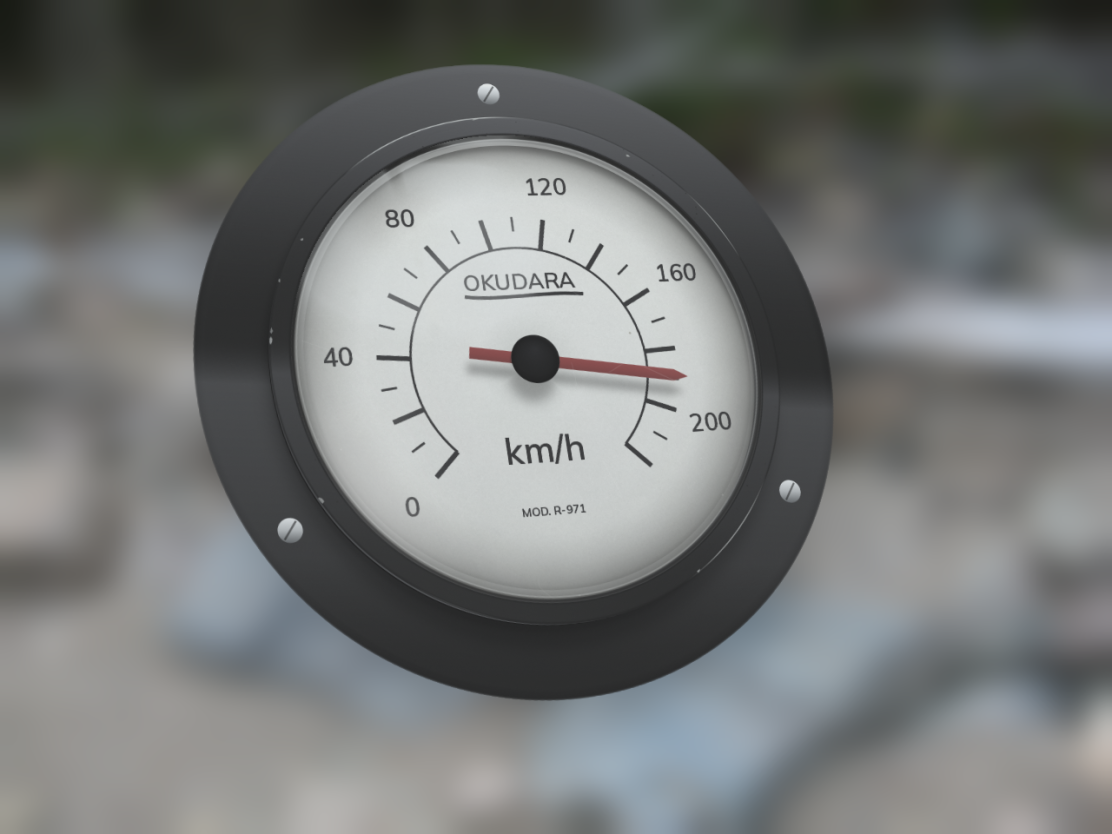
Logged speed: 190 km/h
